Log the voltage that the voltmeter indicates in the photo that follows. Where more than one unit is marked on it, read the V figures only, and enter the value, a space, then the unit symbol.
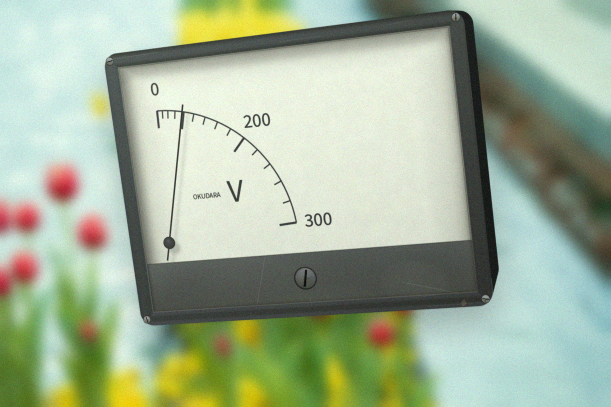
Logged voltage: 100 V
